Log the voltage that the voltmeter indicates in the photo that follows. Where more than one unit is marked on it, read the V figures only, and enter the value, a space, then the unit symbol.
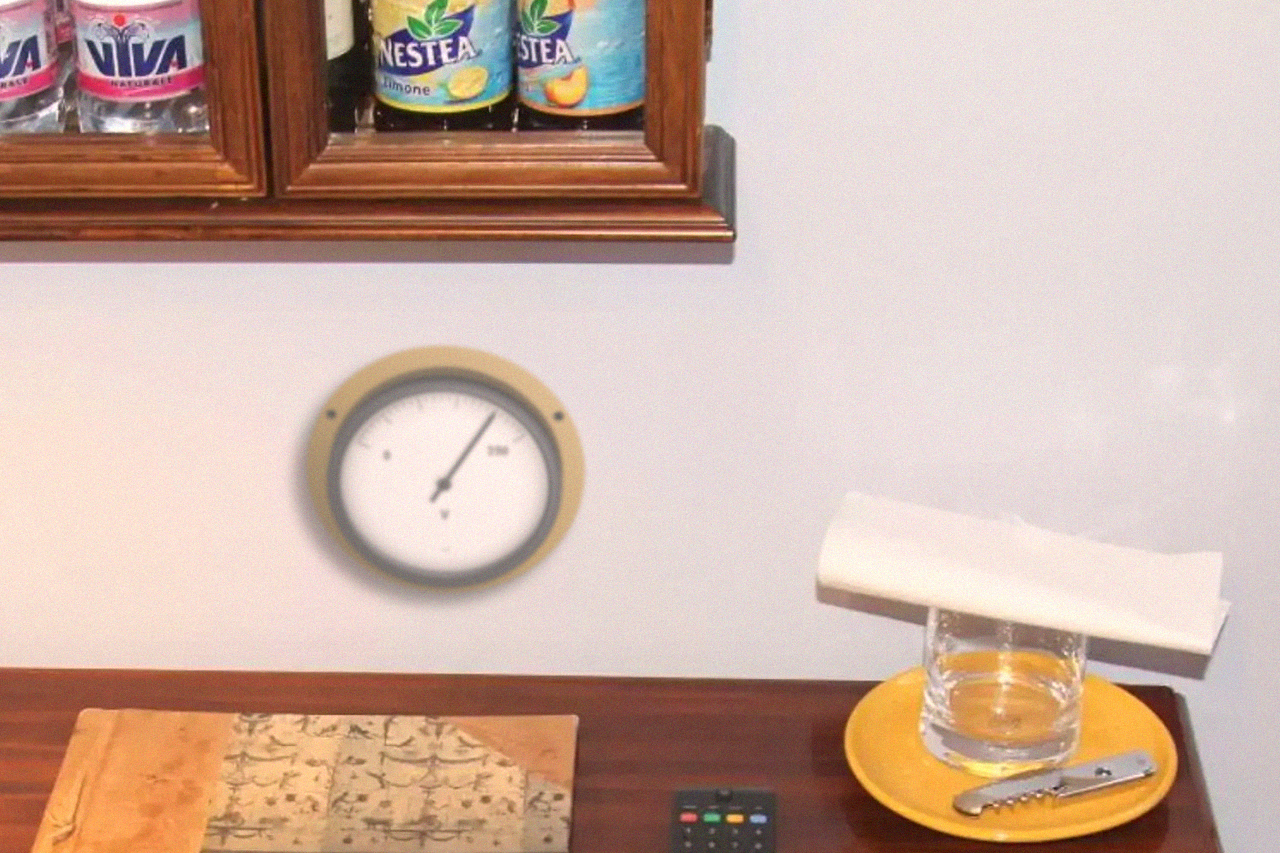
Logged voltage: 200 V
